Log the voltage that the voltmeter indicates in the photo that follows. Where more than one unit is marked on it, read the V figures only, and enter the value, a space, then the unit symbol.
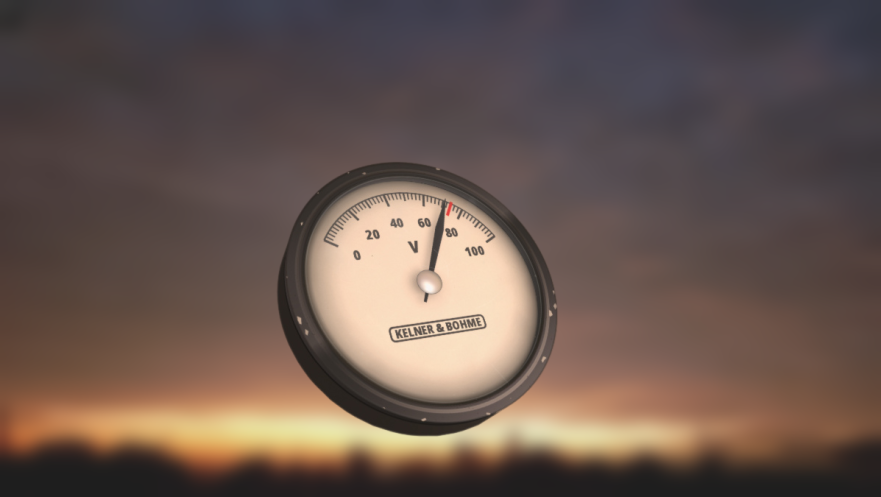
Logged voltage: 70 V
